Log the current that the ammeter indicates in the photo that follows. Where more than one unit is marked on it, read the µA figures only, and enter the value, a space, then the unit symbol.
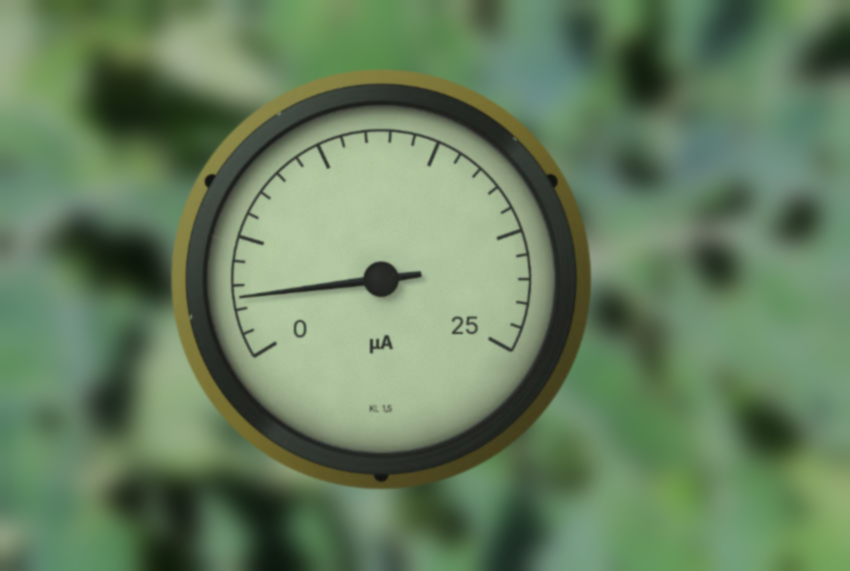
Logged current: 2.5 µA
